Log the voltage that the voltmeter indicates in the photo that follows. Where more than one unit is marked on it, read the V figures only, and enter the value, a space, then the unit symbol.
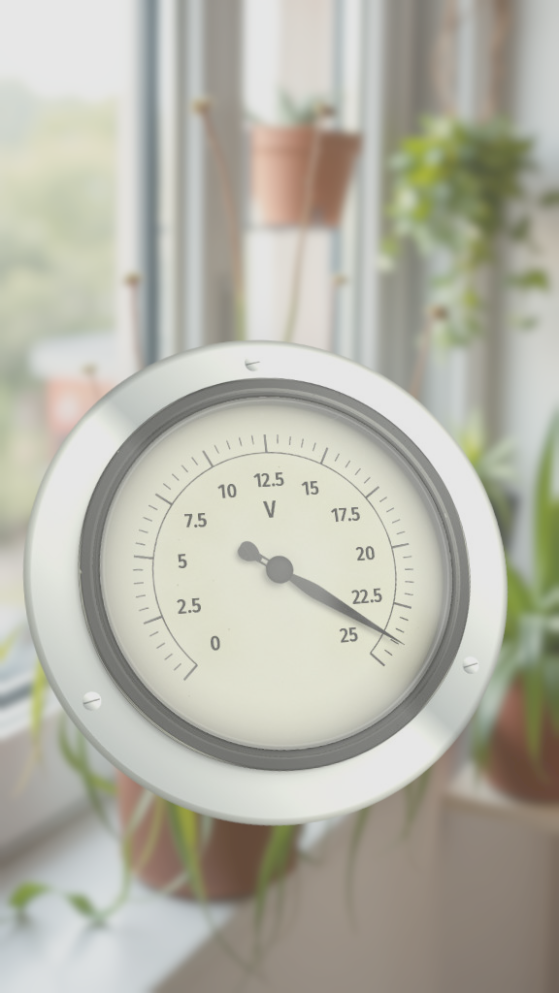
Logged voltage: 24 V
